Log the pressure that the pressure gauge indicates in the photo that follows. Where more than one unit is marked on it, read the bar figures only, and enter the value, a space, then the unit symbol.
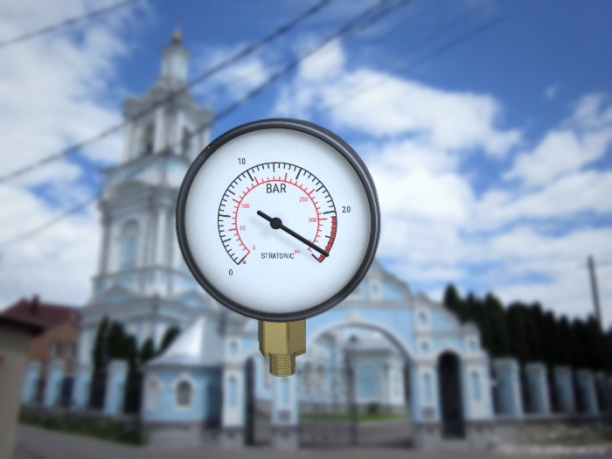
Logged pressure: 24 bar
